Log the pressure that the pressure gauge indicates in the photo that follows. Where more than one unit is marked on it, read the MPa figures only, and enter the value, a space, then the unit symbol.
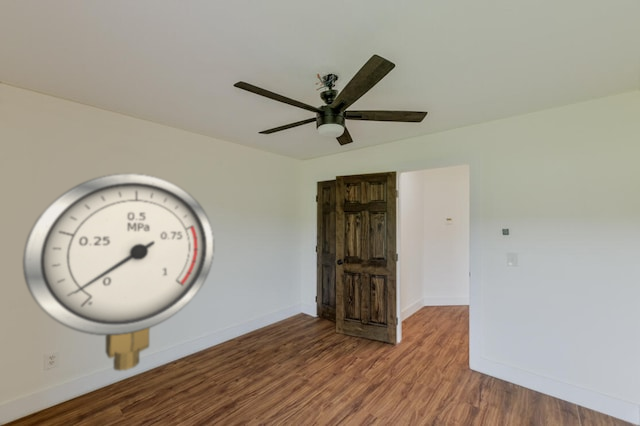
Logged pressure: 0.05 MPa
